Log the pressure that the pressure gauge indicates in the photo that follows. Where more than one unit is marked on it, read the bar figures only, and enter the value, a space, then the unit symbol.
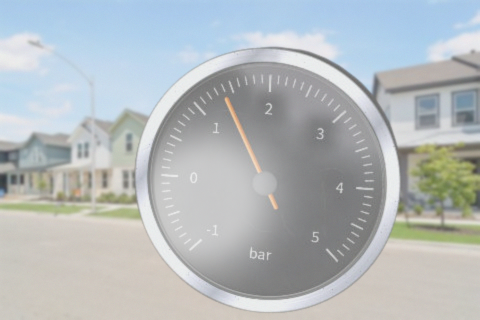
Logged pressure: 1.4 bar
